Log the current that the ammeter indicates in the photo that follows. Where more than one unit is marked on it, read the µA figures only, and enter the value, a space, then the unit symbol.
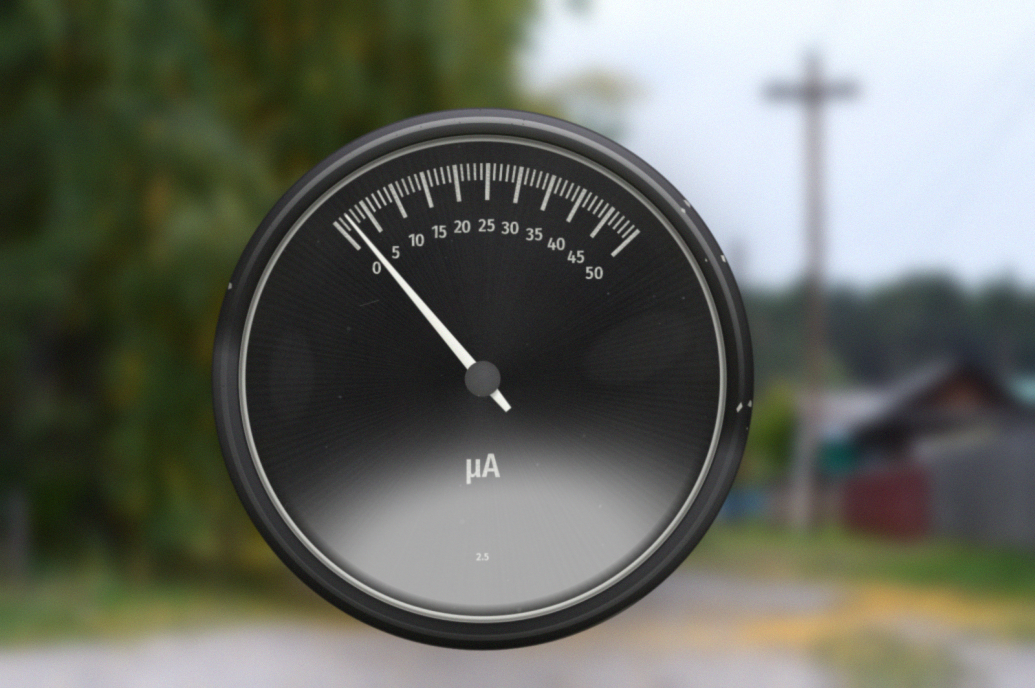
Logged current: 2 µA
